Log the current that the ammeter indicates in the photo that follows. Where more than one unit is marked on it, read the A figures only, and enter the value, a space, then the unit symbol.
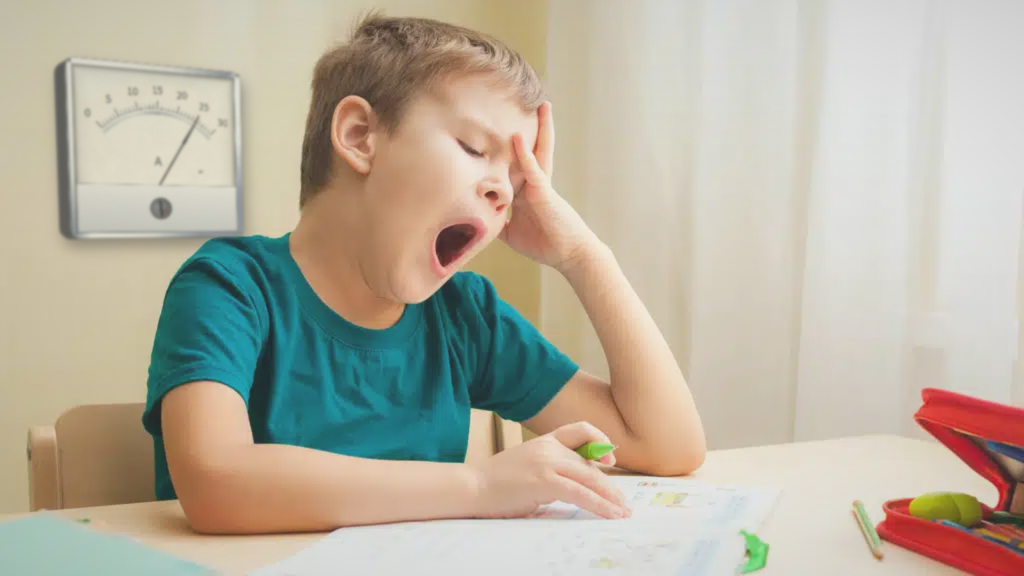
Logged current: 25 A
